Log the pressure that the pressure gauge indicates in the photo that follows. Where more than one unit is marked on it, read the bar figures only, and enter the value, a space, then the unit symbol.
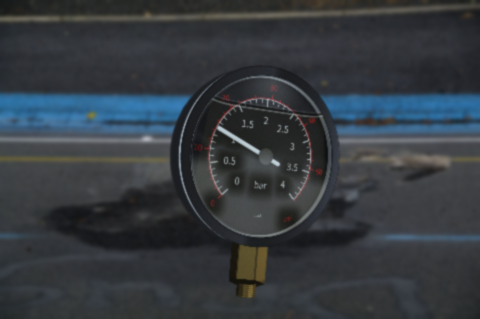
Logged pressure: 1 bar
